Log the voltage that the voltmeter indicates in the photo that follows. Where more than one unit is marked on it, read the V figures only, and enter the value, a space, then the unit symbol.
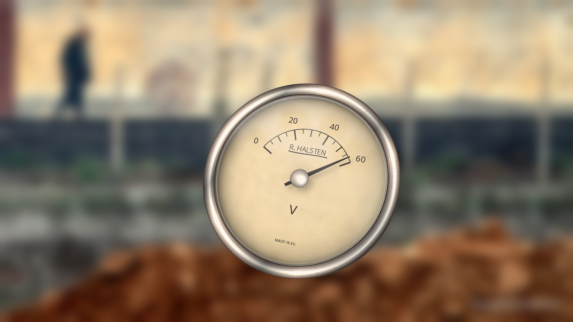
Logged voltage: 57.5 V
